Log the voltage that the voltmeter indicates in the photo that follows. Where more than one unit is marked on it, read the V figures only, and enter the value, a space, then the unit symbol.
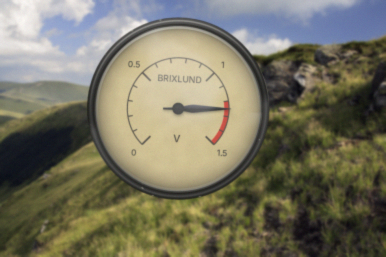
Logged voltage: 1.25 V
